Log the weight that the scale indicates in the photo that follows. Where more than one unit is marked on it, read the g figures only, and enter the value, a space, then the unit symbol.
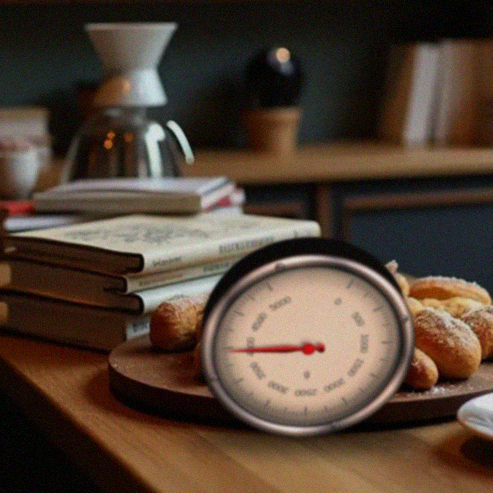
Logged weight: 4000 g
